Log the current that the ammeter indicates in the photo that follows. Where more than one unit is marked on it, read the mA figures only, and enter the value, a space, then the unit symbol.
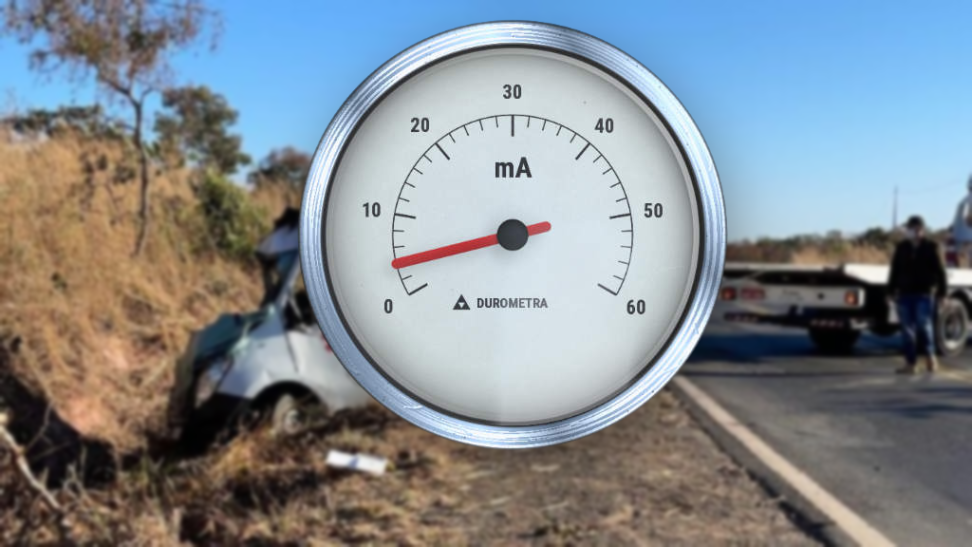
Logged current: 4 mA
